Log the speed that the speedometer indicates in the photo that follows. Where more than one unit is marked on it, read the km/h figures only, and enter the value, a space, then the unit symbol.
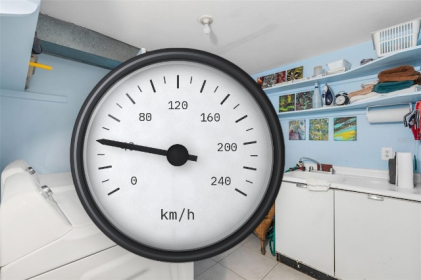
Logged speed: 40 km/h
